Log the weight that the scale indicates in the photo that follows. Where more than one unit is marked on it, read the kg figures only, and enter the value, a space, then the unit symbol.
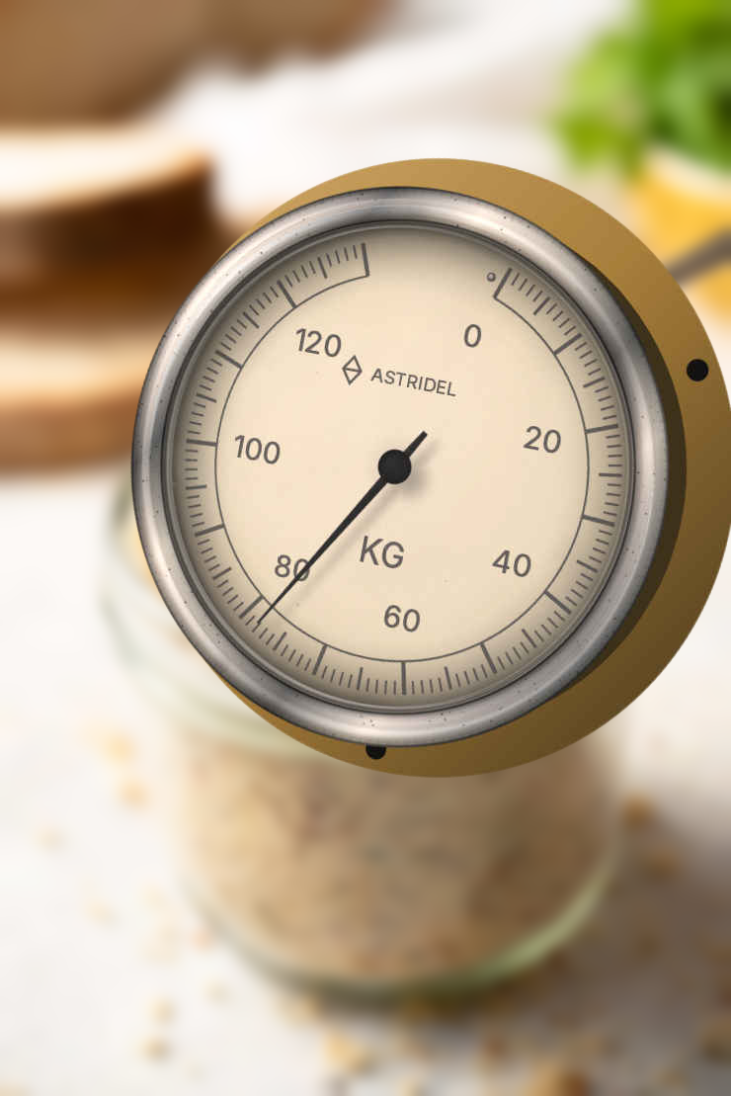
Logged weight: 78 kg
